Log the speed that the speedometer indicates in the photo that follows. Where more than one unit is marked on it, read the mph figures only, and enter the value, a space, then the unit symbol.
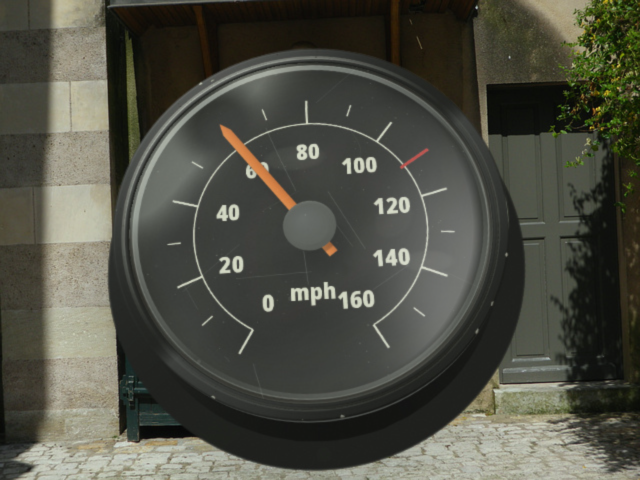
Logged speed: 60 mph
